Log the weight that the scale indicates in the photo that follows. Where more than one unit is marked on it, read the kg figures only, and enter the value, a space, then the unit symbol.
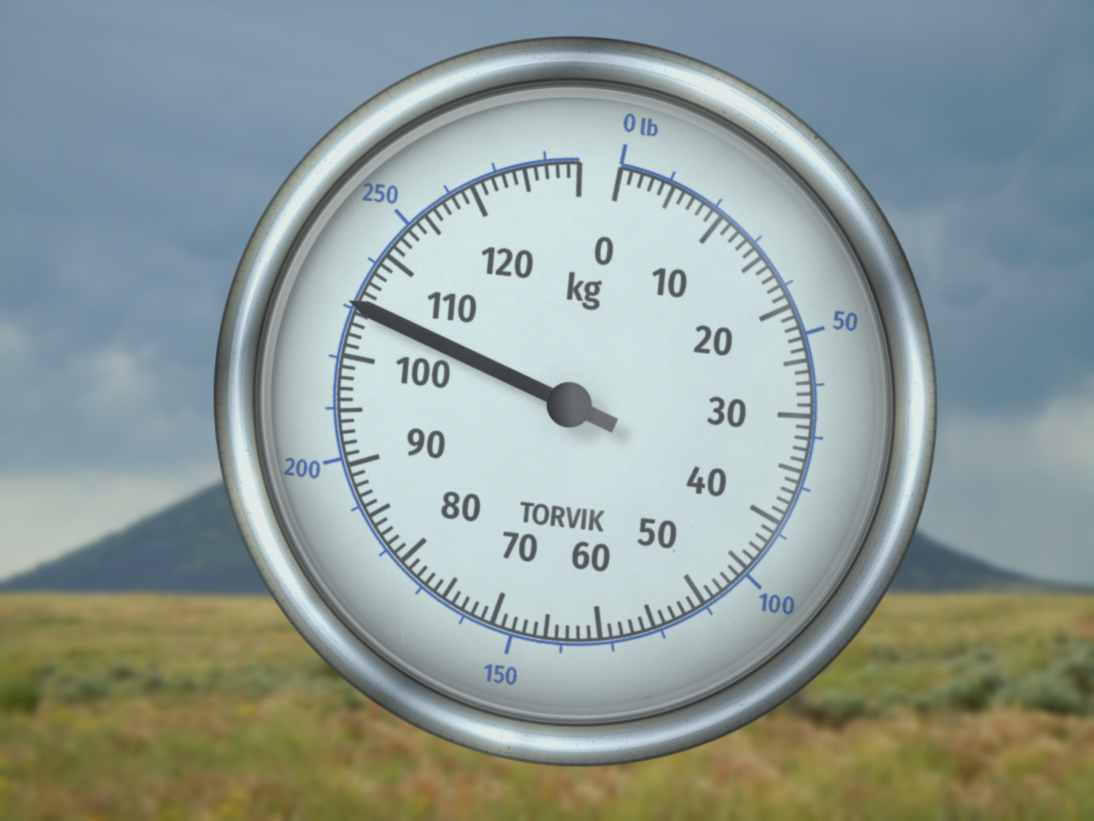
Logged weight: 105 kg
